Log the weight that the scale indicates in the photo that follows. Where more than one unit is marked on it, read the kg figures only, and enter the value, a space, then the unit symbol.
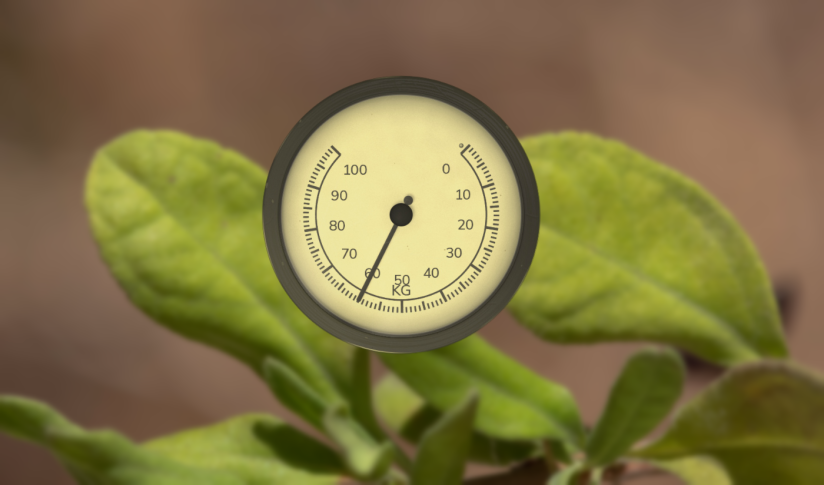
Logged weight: 60 kg
